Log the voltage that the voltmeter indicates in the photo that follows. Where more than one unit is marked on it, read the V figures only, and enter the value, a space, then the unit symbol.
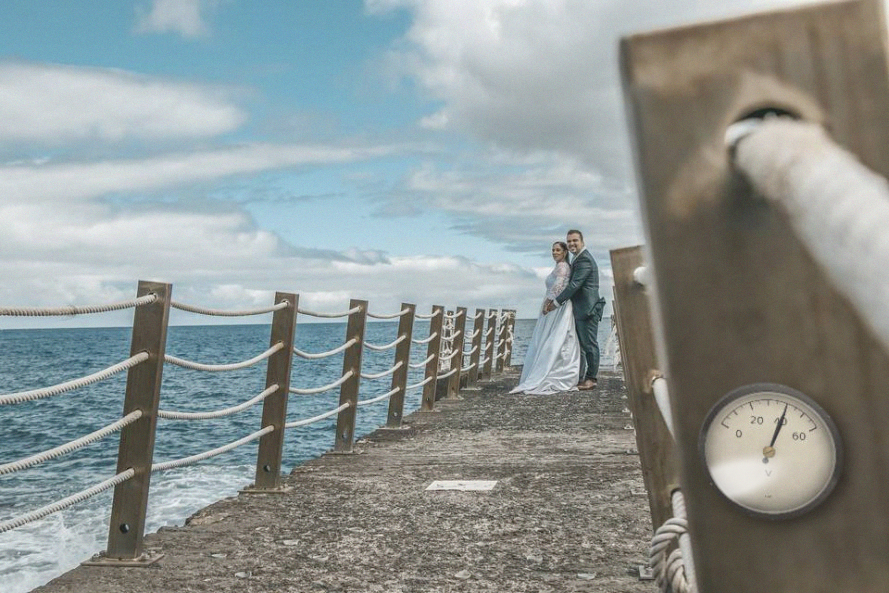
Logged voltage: 40 V
